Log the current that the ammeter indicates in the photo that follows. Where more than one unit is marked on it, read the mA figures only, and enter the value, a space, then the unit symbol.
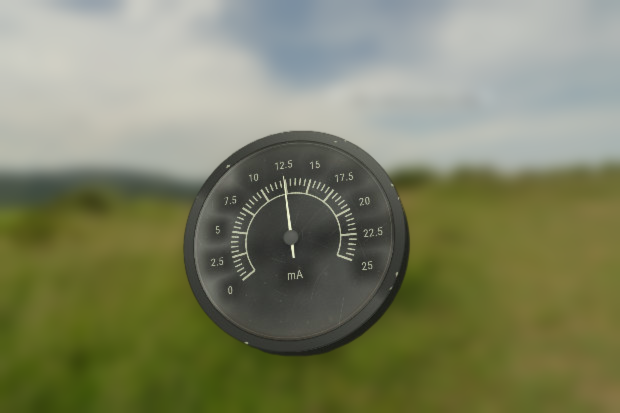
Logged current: 12.5 mA
